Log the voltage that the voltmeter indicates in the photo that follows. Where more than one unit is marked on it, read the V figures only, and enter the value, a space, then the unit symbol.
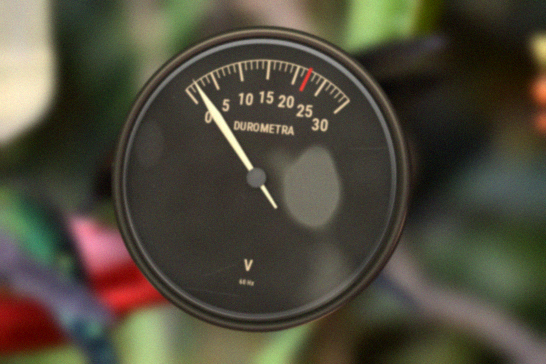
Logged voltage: 2 V
